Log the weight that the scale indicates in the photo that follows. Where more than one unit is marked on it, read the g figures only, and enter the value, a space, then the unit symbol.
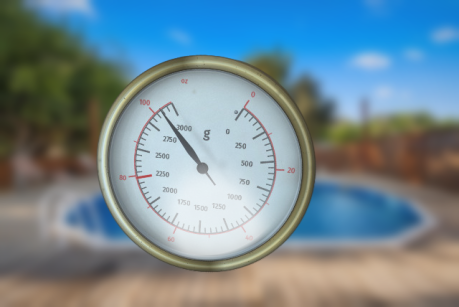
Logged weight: 2900 g
